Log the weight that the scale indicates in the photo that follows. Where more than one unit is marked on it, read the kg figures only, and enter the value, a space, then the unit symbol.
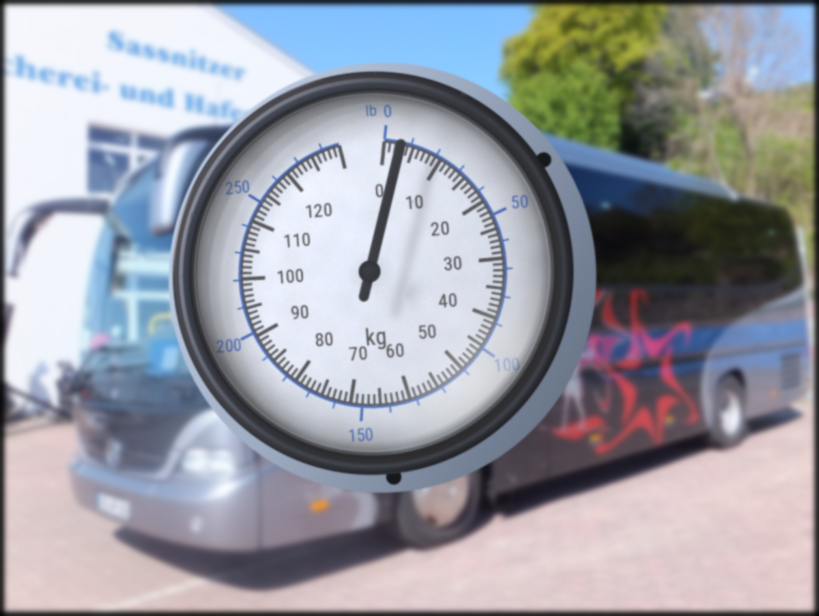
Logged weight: 3 kg
